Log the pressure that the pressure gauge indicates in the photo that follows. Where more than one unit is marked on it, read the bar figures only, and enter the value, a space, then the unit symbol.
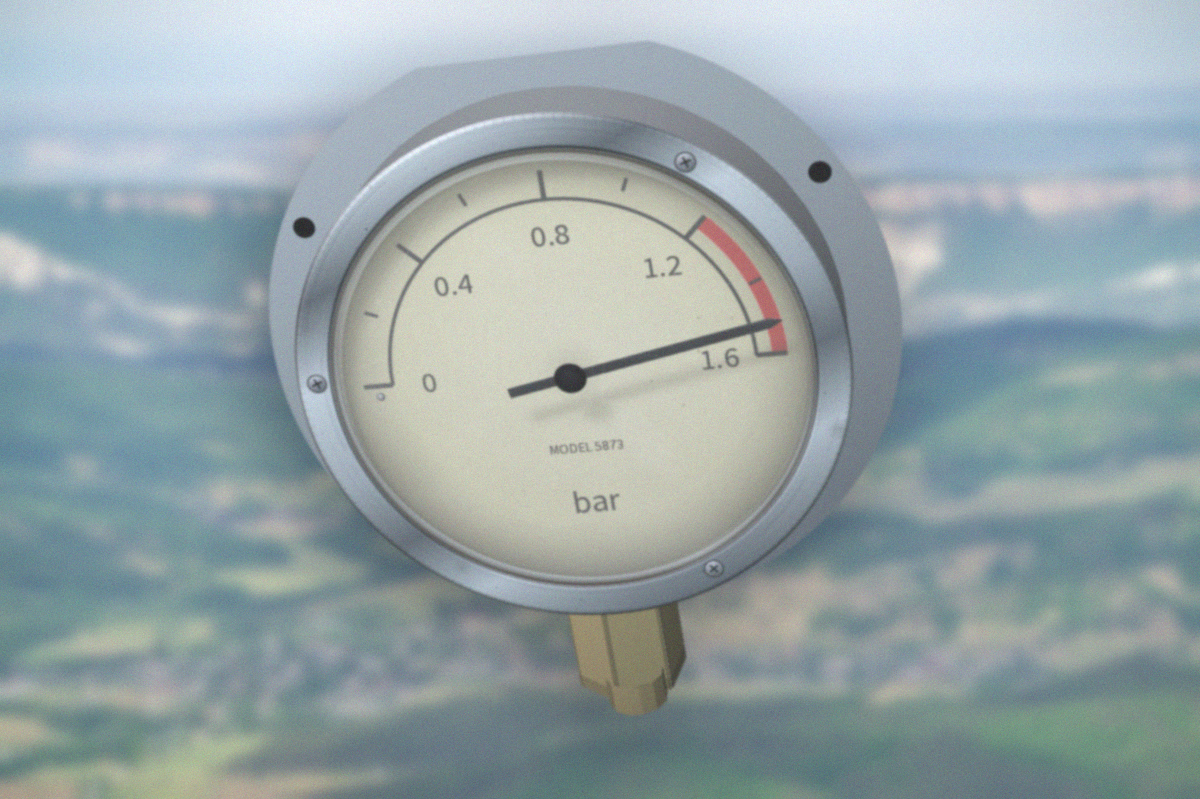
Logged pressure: 1.5 bar
